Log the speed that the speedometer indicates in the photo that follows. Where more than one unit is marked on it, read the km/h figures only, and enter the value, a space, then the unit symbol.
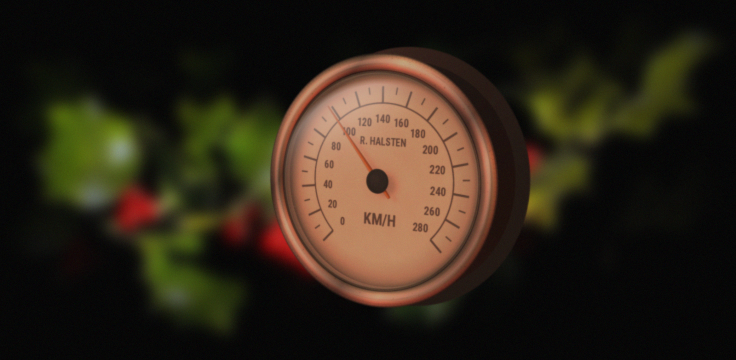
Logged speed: 100 km/h
